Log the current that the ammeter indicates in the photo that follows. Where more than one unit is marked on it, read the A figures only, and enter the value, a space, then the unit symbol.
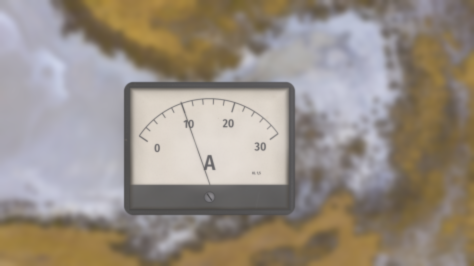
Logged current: 10 A
